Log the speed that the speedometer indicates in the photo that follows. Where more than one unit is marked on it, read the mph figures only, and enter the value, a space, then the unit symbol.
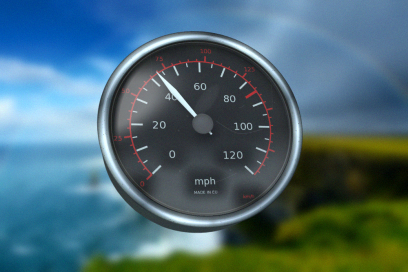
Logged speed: 42.5 mph
